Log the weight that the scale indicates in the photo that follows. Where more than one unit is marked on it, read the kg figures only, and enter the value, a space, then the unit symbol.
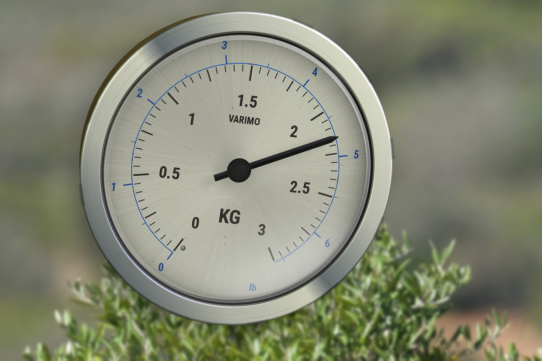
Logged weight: 2.15 kg
